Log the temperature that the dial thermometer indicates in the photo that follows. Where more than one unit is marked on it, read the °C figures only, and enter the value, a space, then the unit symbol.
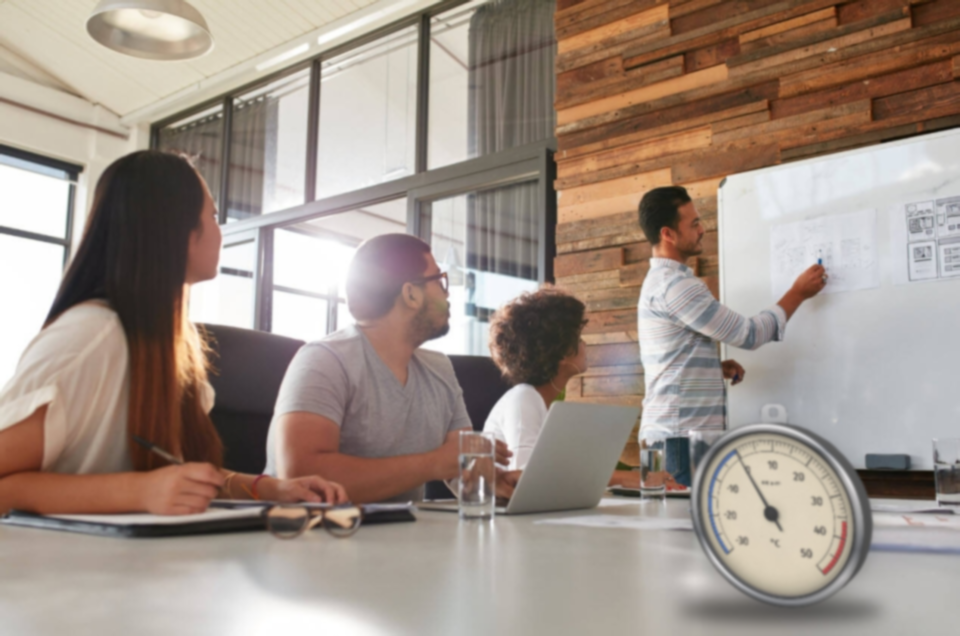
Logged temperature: 0 °C
